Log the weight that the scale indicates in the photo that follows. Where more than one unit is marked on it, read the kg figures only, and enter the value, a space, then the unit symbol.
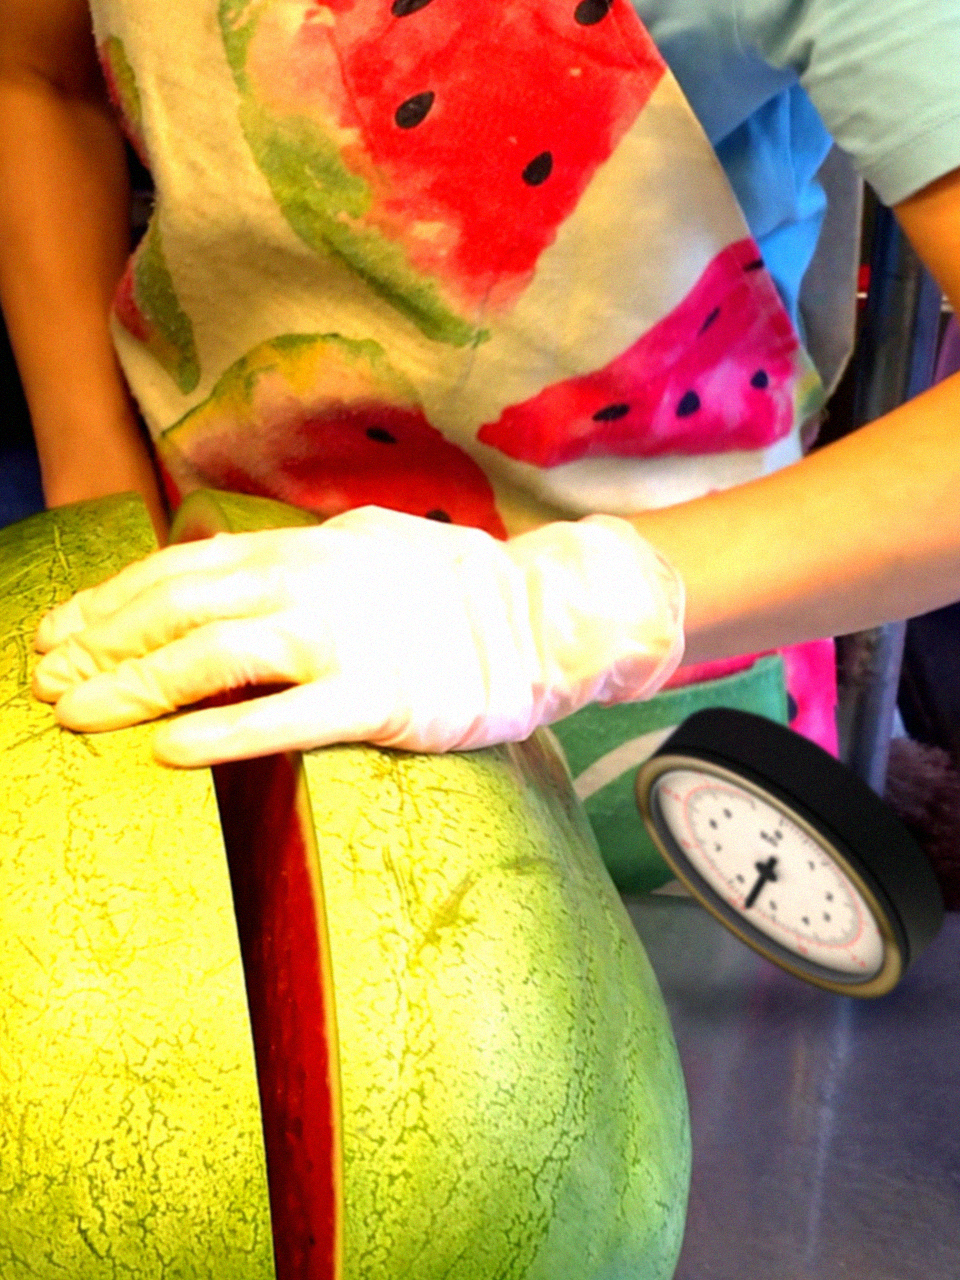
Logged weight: 5.5 kg
